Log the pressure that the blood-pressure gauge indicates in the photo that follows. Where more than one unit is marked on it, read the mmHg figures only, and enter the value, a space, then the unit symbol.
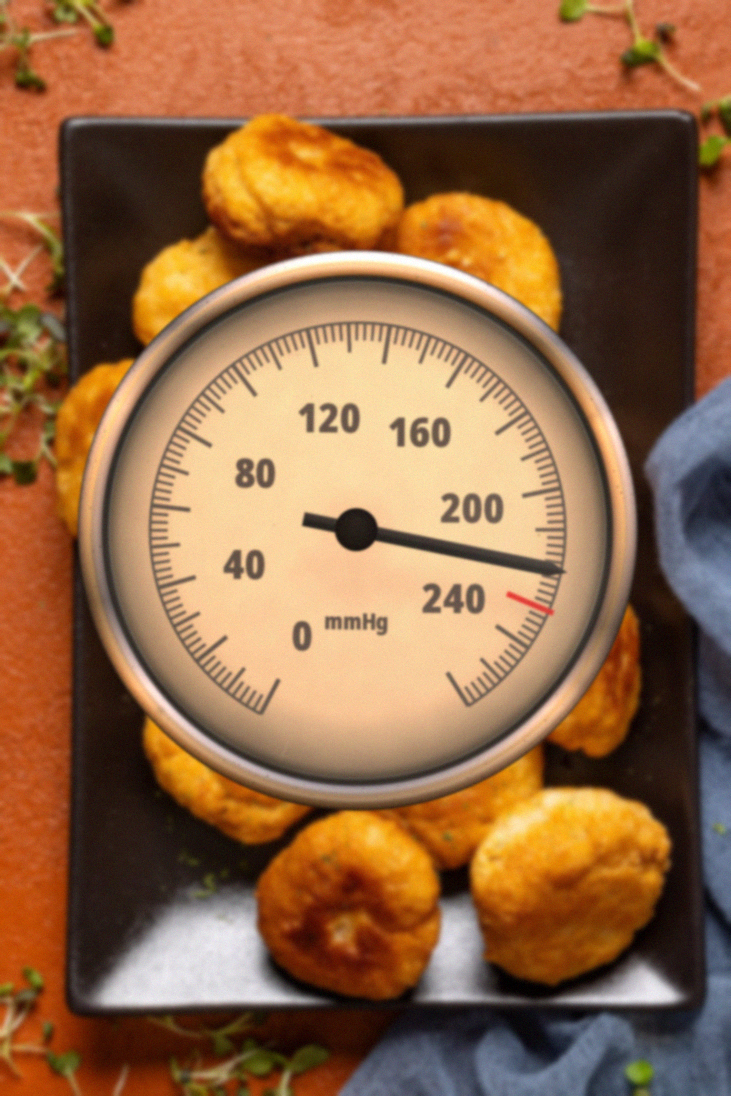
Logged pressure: 220 mmHg
